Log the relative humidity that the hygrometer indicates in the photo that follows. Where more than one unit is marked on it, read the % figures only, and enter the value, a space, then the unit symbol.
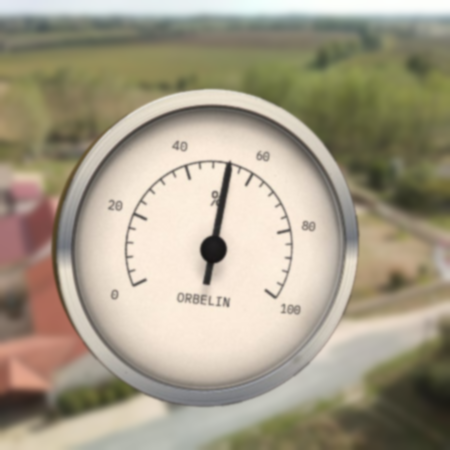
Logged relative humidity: 52 %
